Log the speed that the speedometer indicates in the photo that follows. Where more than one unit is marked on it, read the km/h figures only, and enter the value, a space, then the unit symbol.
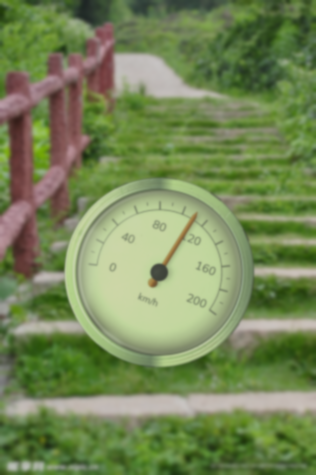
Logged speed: 110 km/h
